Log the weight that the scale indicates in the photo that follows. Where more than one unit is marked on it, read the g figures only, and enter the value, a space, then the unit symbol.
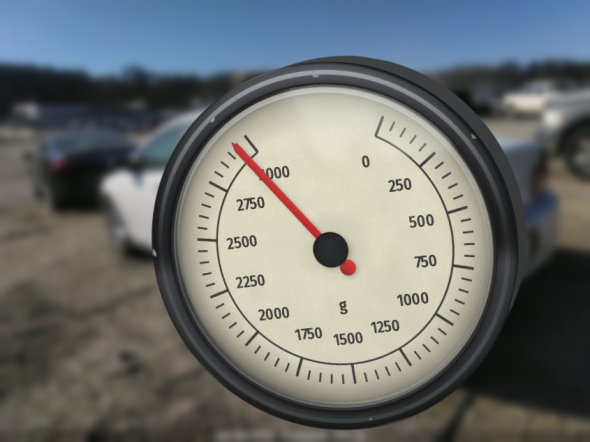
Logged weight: 2950 g
